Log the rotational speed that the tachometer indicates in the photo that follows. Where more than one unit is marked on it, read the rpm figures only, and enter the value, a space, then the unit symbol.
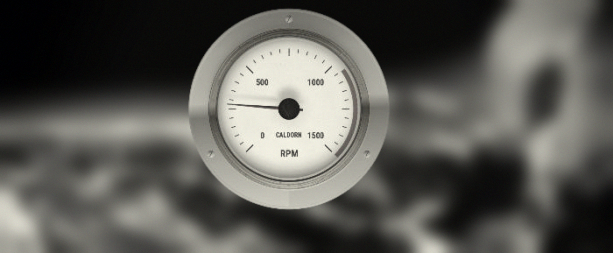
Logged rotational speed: 275 rpm
